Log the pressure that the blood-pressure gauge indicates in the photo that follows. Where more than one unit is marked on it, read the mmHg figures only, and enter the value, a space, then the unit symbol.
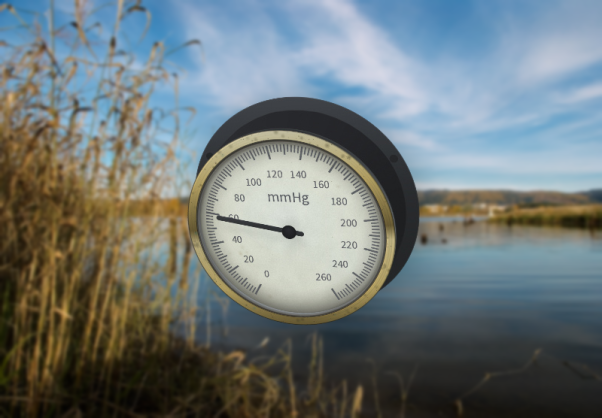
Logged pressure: 60 mmHg
